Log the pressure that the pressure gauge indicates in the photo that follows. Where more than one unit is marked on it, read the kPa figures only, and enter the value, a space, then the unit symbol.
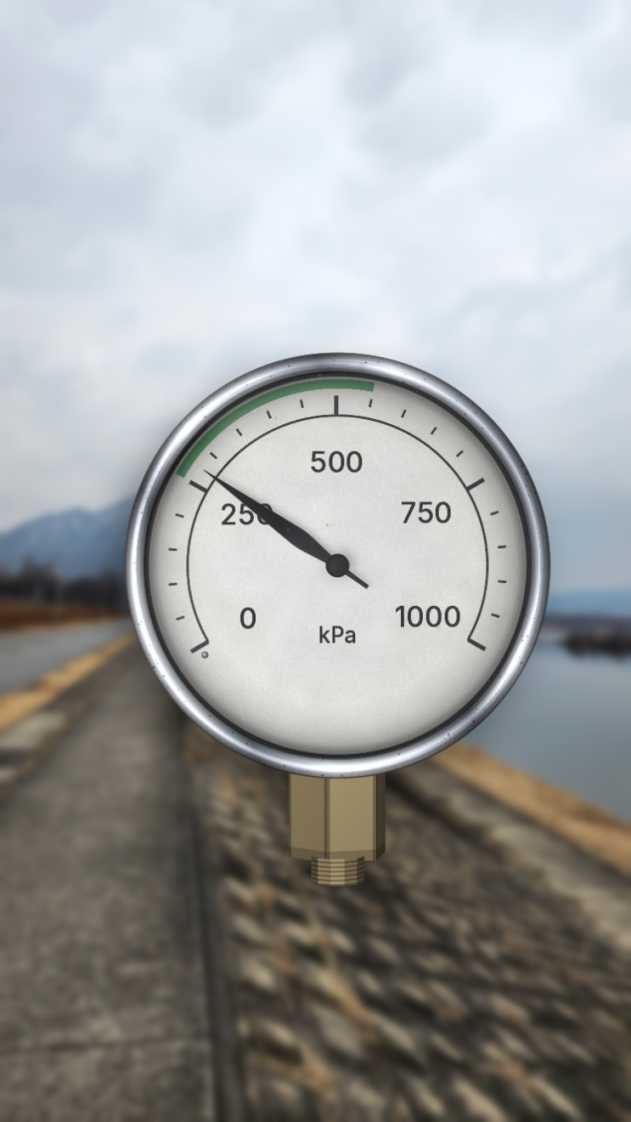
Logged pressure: 275 kPa
